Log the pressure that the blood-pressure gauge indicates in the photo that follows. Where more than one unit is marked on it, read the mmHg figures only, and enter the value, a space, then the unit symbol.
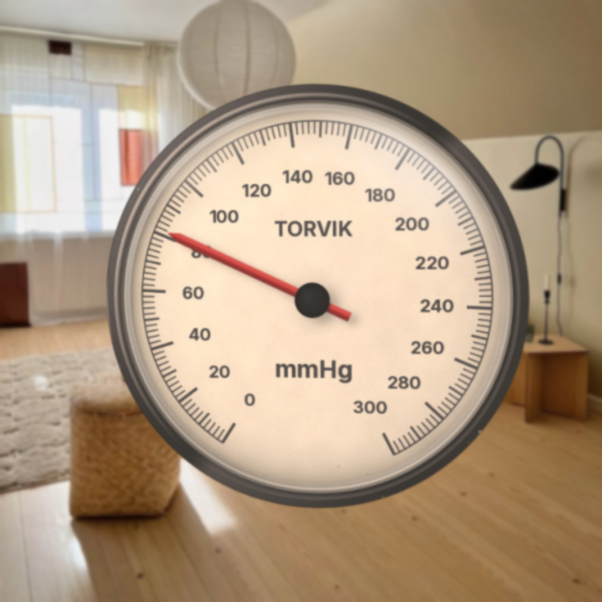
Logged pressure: 82 mmHg
